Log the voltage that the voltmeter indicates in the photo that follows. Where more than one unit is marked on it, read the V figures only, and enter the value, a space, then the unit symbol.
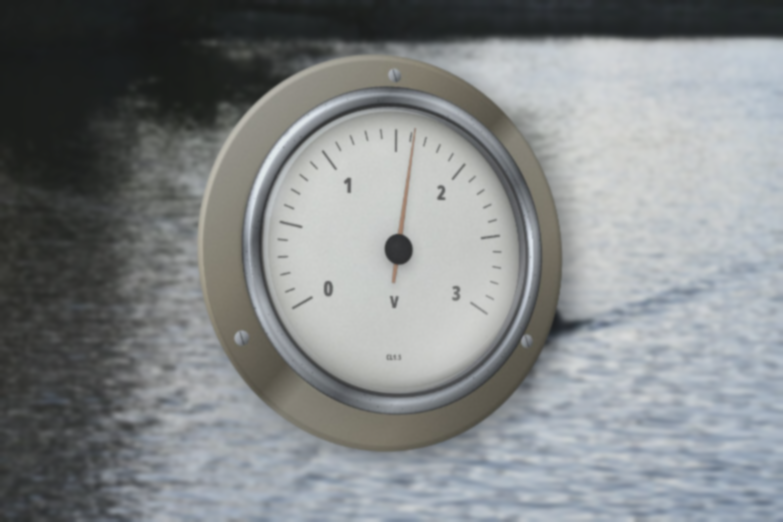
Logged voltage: 1.6 V
